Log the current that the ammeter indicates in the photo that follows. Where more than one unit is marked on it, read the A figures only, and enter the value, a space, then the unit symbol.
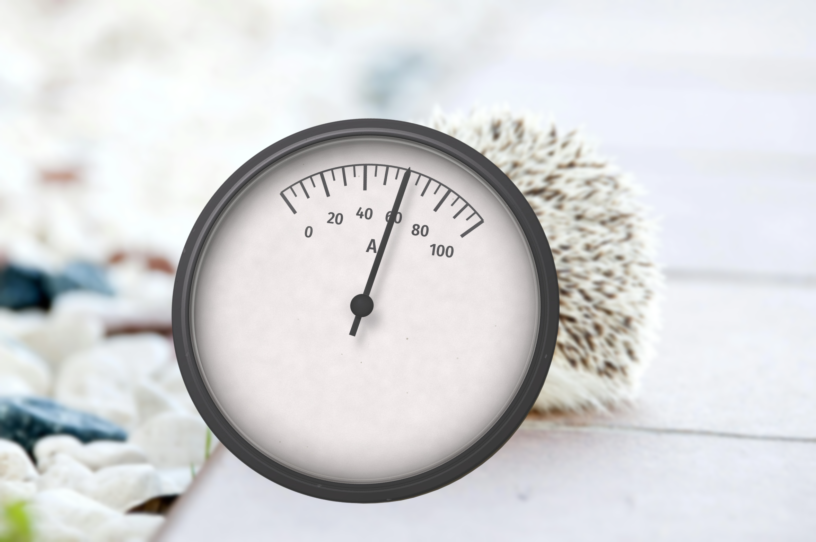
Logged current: 60 A
